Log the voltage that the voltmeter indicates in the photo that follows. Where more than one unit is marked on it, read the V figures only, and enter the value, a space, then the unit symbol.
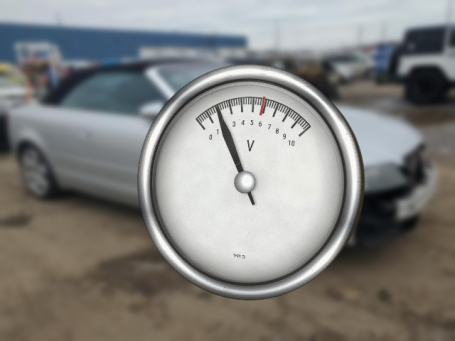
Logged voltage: 2 V
